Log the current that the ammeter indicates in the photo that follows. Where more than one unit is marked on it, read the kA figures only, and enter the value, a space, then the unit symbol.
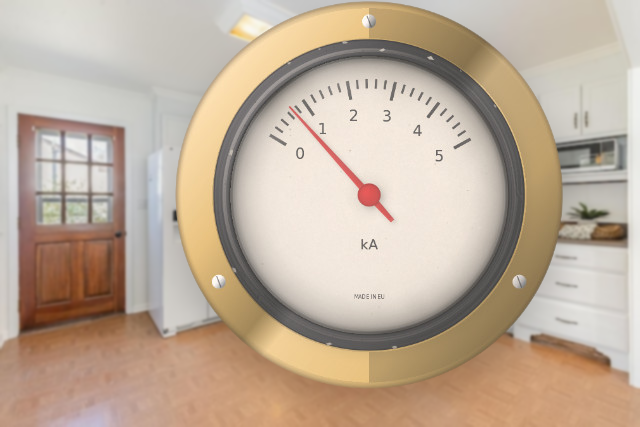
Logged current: 0.7 kA
